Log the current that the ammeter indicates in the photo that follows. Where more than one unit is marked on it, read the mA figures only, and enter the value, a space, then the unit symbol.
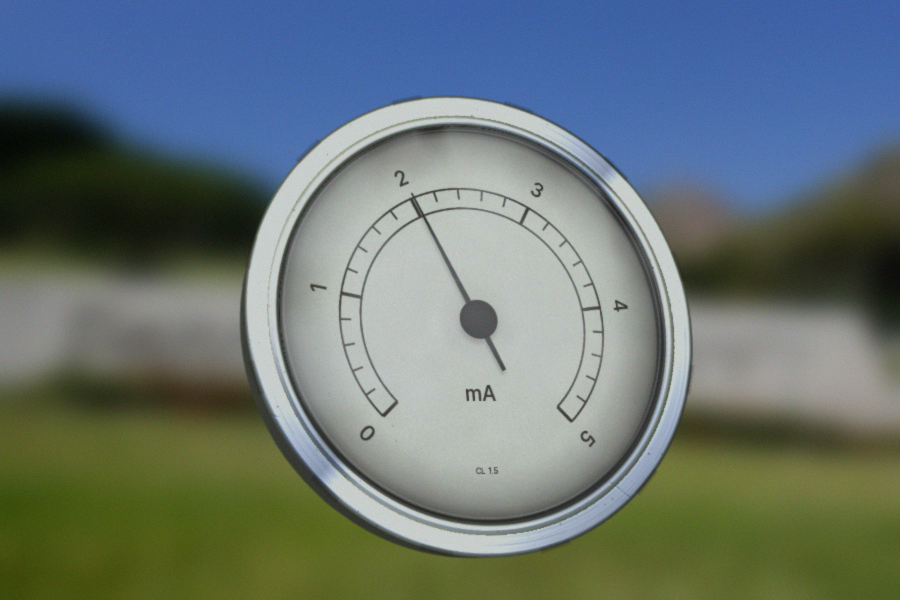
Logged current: 2 mA
